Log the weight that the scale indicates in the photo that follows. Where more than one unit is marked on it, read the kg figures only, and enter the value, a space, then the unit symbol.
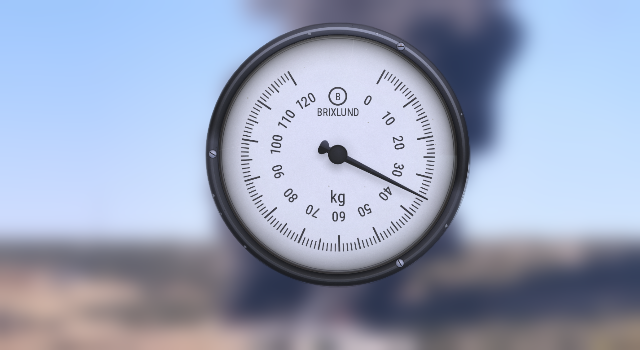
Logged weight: 35 kg
